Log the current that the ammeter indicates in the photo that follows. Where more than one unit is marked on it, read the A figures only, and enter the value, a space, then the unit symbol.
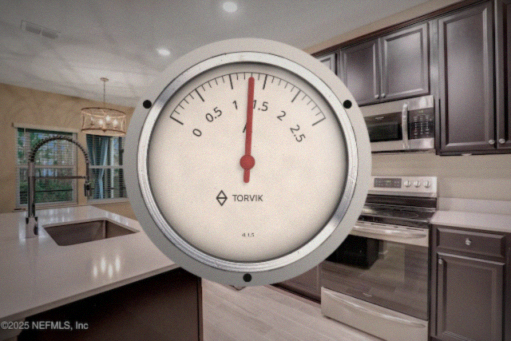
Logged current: 1.3 A
